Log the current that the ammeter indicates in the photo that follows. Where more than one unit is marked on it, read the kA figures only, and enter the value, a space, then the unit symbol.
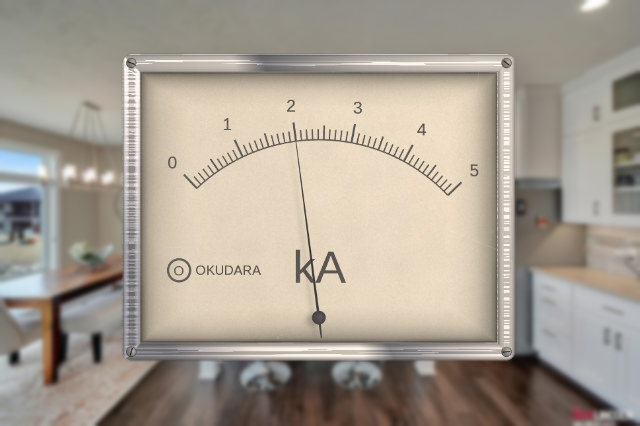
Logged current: 2 kA
